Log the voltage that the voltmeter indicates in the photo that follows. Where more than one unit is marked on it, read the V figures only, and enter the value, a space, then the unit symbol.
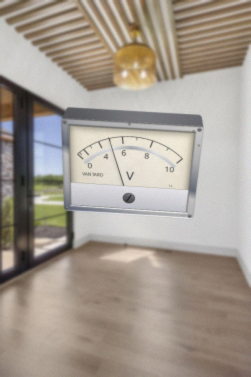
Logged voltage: 5 V
